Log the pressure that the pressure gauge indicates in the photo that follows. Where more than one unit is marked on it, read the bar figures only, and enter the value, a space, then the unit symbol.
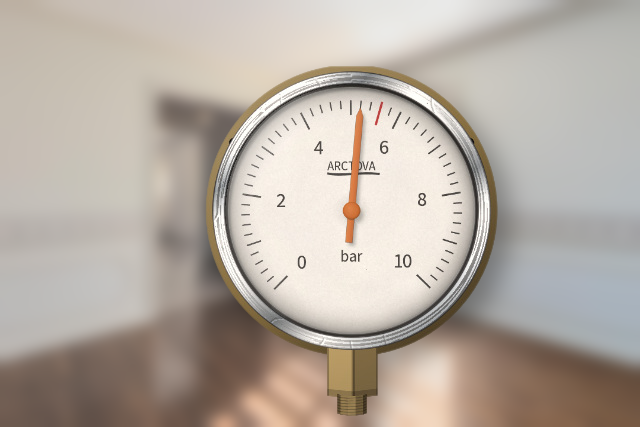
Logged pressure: 5.2 bar
